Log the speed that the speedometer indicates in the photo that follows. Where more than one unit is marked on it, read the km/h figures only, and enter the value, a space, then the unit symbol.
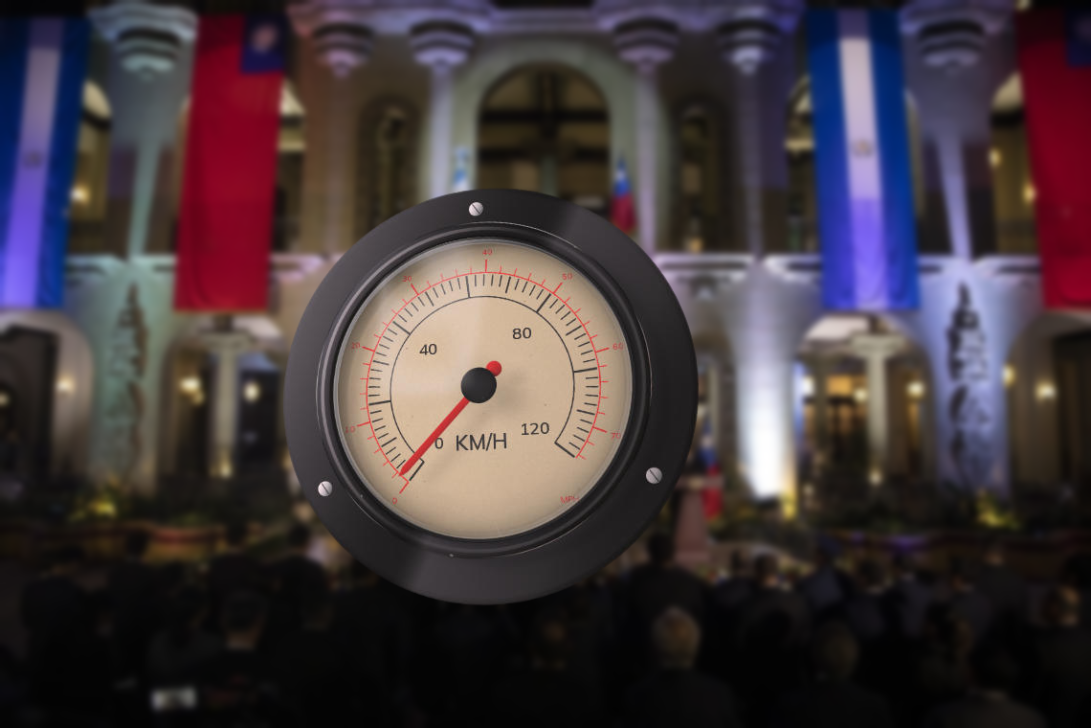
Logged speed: 2 km/h
